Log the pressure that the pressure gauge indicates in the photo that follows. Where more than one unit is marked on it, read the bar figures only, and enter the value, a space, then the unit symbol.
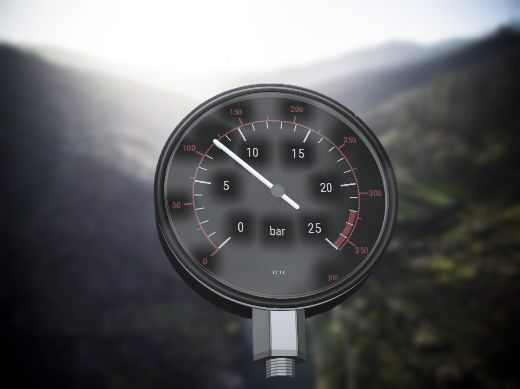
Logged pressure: 8 bar
